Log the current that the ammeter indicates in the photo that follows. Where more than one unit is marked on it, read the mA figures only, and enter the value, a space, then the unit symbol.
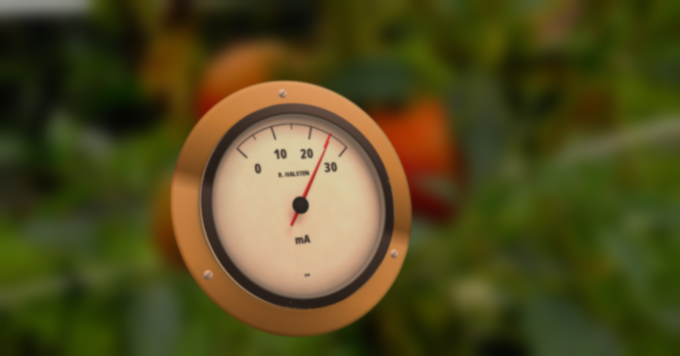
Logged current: 25 mA
